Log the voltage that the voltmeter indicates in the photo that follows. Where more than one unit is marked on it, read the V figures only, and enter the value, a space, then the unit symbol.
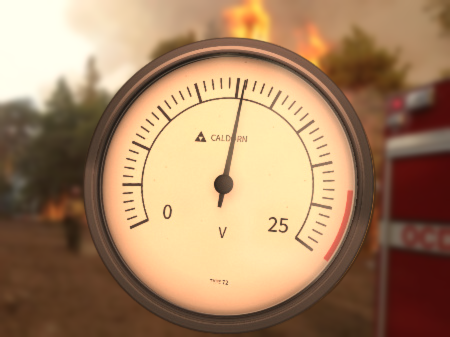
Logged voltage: 13 V
